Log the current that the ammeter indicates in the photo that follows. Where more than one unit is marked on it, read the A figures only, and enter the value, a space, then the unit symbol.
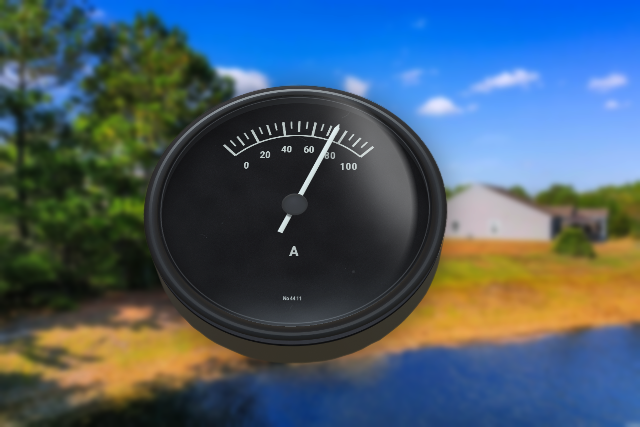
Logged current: 75 A
